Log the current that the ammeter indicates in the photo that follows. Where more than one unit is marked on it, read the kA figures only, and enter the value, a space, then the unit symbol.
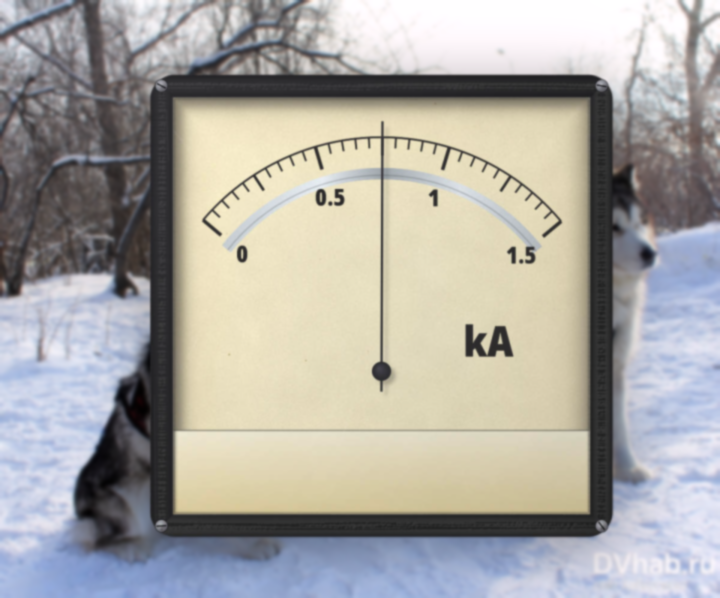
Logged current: 0.75 kA
